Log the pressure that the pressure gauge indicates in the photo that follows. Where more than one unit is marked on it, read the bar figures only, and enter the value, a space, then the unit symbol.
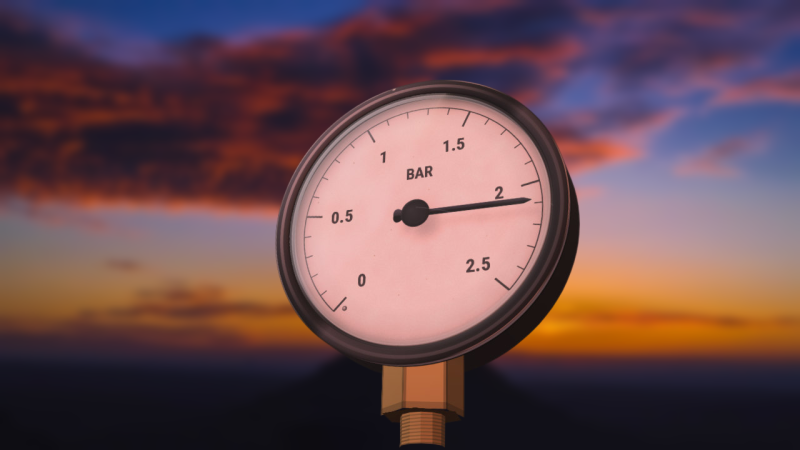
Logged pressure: 2.1 bar
